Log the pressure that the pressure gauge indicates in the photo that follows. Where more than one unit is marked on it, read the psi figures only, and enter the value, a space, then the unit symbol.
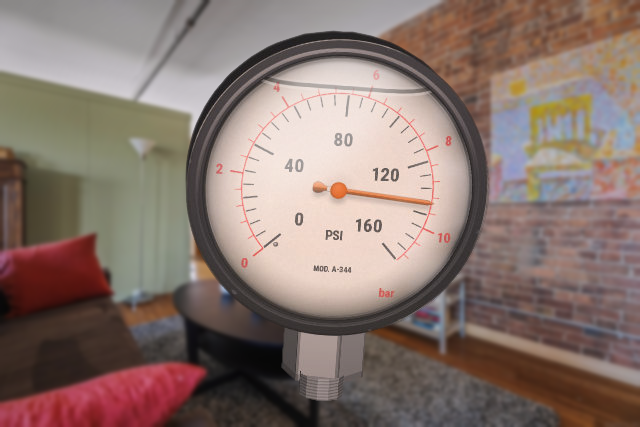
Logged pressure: 135 psi
